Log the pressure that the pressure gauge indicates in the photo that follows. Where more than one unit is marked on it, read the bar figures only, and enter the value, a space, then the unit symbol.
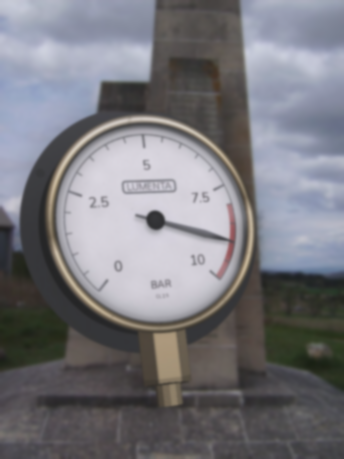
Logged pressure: 9 bar
